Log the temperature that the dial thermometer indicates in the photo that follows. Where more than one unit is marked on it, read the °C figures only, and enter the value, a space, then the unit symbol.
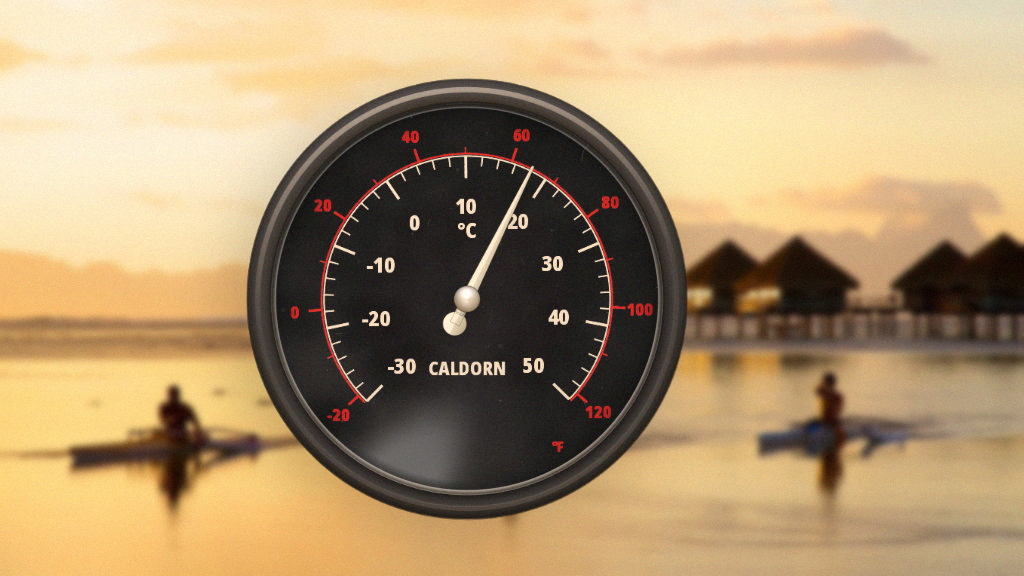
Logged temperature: 18 °C
